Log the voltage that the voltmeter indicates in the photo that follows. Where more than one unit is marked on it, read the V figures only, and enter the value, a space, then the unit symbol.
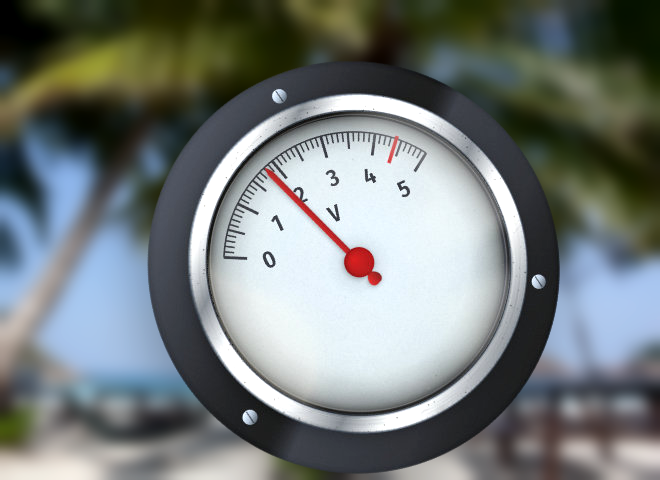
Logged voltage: 1.8 V
